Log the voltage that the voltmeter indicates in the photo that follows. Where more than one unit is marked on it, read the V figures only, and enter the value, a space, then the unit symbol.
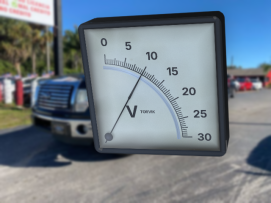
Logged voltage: 10 V
